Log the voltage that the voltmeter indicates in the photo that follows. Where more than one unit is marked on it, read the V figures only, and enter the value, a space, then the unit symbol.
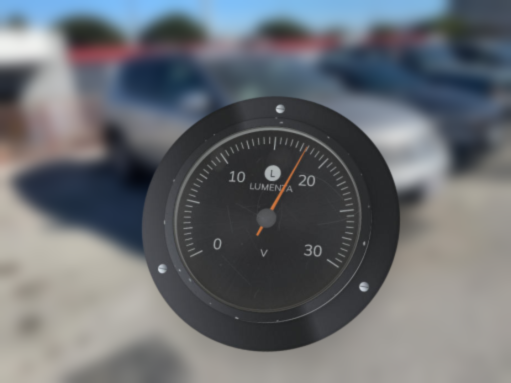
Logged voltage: 18 V
